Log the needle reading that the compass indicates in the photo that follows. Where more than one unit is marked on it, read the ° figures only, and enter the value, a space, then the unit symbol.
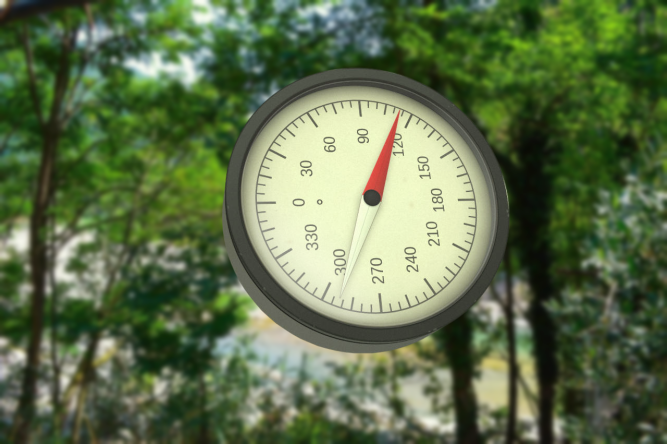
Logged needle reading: 112.5 °
